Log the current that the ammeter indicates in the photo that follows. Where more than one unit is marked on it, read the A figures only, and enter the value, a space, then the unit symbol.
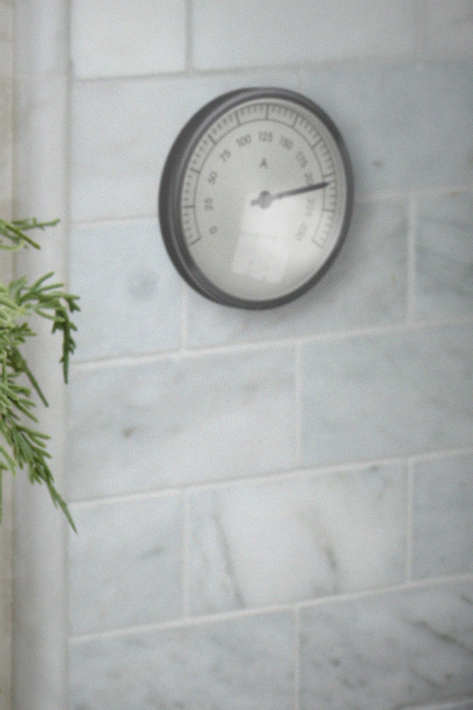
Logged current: 205 A
